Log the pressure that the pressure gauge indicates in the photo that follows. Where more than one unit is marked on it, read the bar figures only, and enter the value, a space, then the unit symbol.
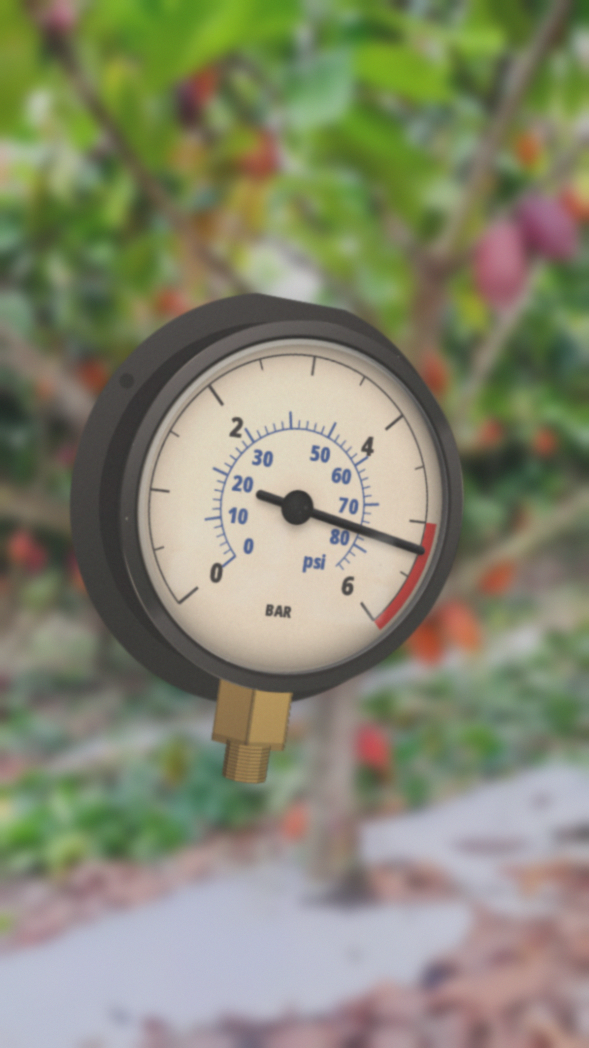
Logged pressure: 5.25 bar
